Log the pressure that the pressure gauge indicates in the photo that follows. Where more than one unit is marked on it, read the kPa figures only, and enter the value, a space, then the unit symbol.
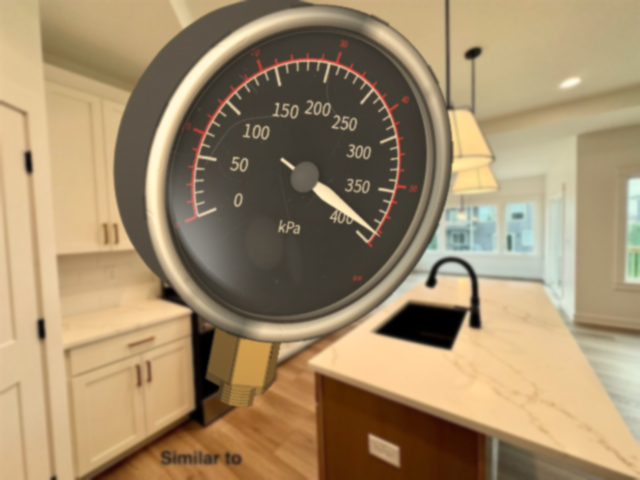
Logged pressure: 390 kPa
